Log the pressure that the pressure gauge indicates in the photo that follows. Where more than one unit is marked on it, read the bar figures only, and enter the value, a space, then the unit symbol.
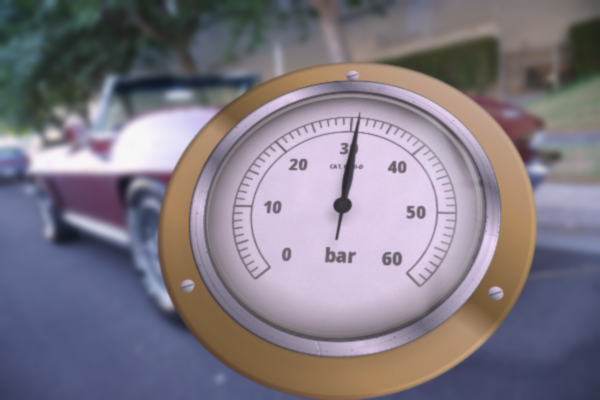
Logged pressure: 31 bar
